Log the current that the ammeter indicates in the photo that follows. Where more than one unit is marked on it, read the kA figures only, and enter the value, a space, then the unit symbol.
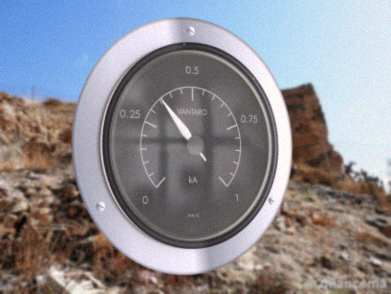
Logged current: 0.35 kA
